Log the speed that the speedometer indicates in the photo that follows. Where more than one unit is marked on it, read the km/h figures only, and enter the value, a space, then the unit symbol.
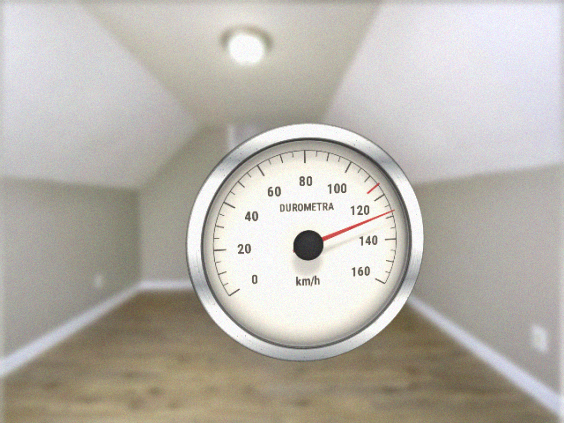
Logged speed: 127.5 km/h
